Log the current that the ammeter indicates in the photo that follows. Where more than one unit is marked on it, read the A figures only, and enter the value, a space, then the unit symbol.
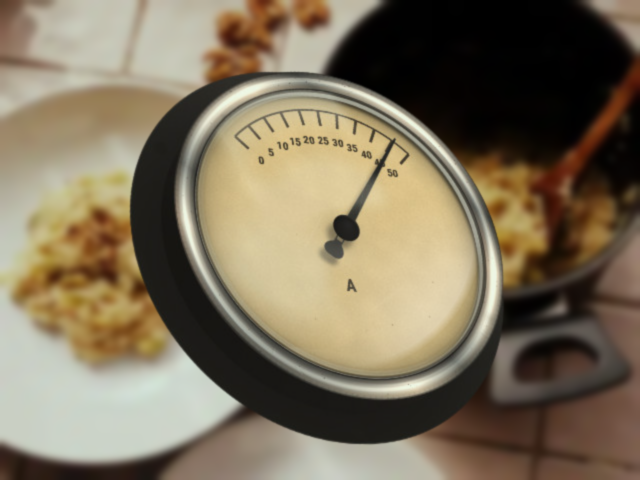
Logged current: 45 A
